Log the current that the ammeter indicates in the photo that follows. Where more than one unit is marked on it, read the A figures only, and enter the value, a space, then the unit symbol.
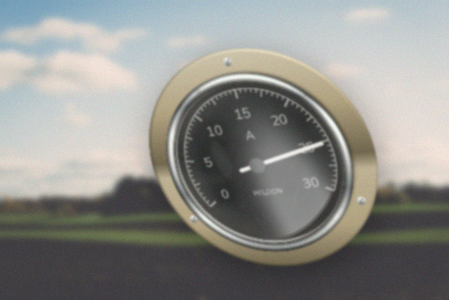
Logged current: 25 A
